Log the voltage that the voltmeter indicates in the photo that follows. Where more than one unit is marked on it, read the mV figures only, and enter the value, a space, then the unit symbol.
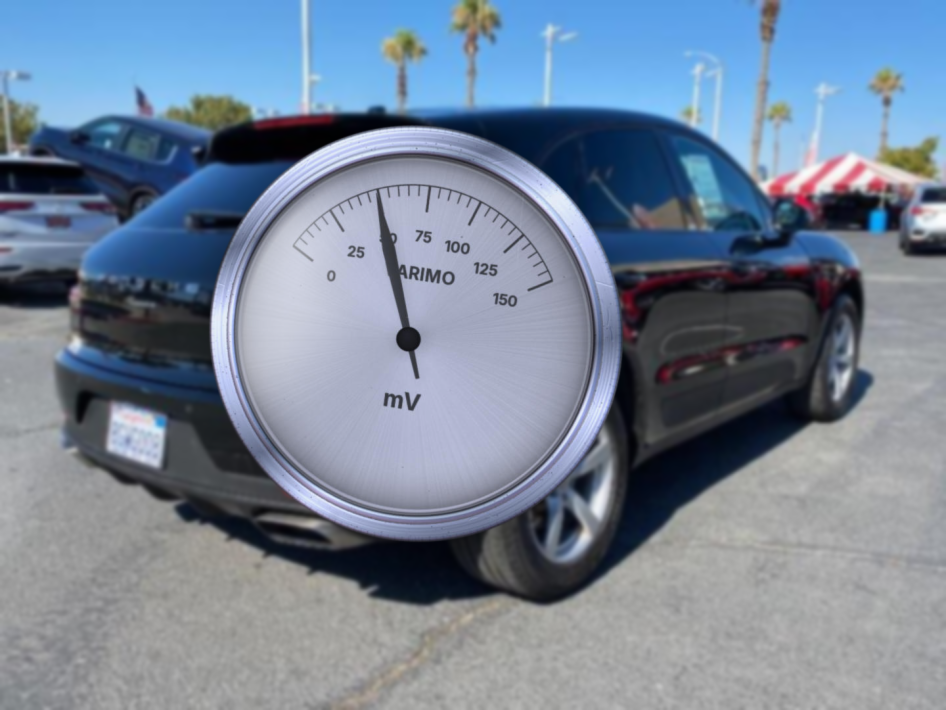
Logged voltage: 50 mV
